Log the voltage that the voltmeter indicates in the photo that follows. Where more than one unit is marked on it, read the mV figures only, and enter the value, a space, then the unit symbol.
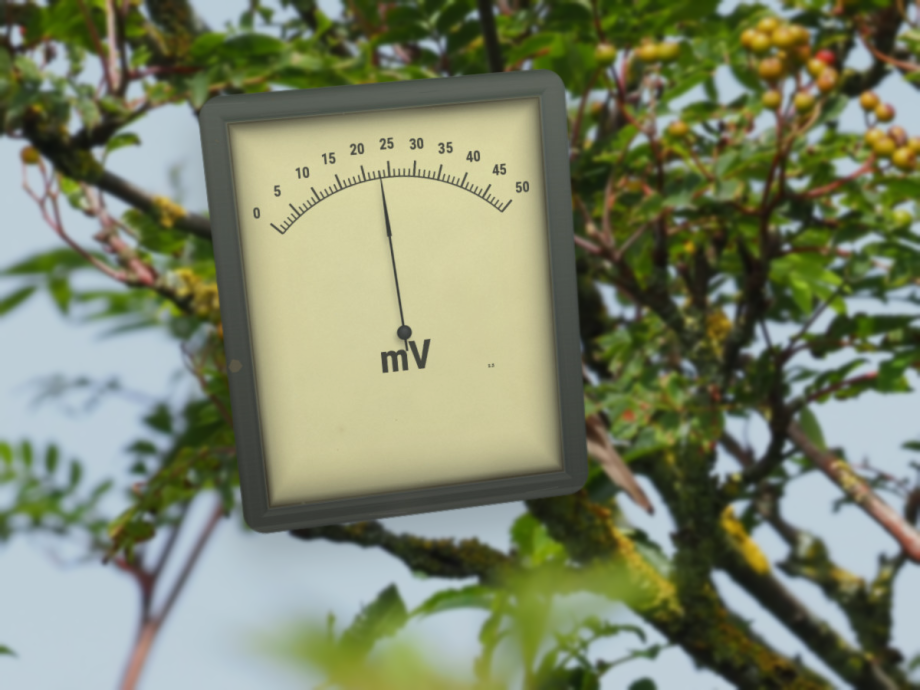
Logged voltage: 23 mV
